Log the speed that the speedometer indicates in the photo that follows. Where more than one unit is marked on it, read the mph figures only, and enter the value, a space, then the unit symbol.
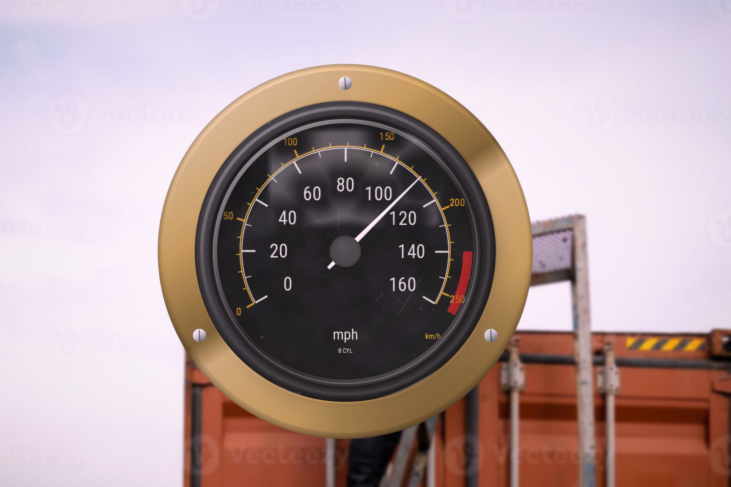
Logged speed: 110 mph
